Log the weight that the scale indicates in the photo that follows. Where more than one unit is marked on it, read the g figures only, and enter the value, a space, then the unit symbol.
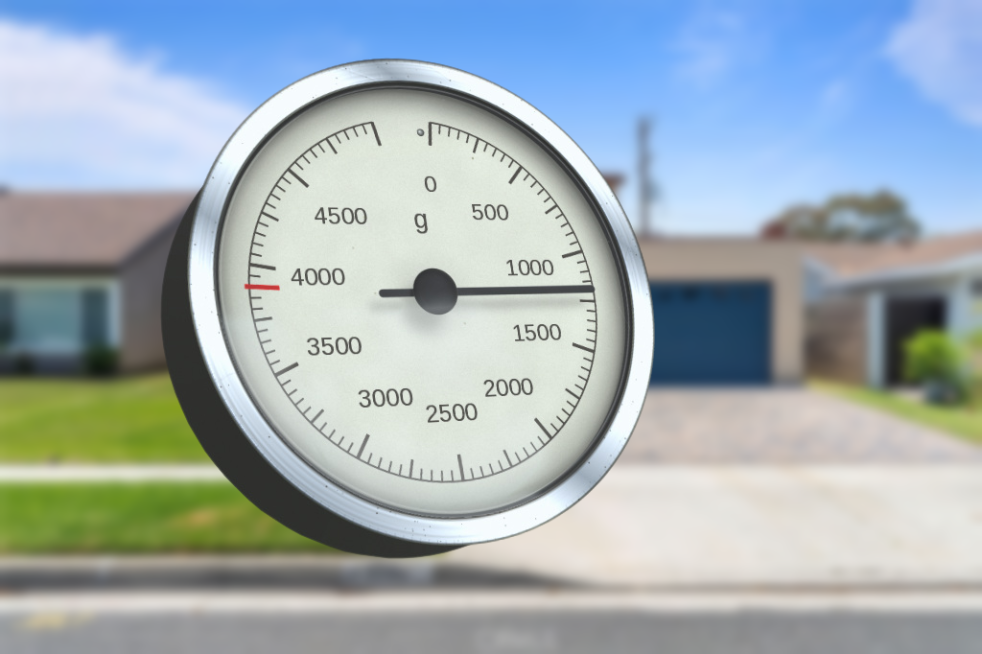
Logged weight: 1200 g
